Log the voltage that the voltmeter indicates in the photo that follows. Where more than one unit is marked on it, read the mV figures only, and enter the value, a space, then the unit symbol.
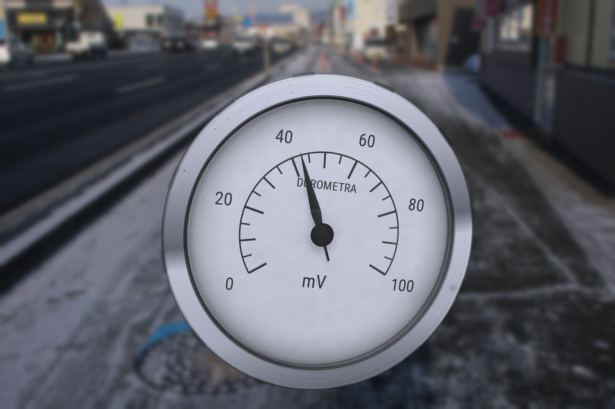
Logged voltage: 42.5 mV
